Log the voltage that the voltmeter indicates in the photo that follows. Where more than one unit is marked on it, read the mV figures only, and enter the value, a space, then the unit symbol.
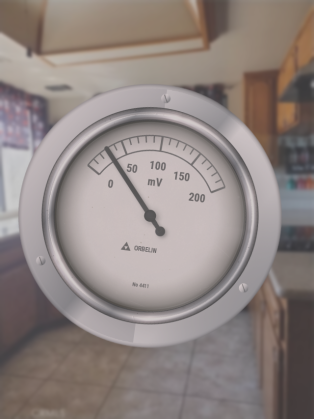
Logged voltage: 30 mV
